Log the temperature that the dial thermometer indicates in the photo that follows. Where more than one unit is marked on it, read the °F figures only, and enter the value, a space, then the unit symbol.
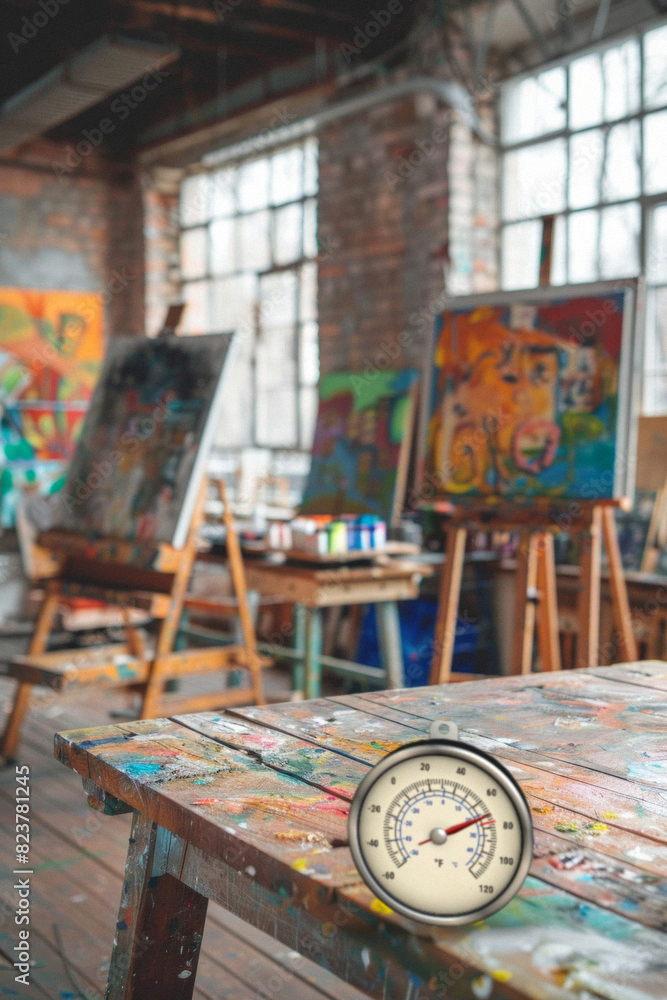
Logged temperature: 70 °F
